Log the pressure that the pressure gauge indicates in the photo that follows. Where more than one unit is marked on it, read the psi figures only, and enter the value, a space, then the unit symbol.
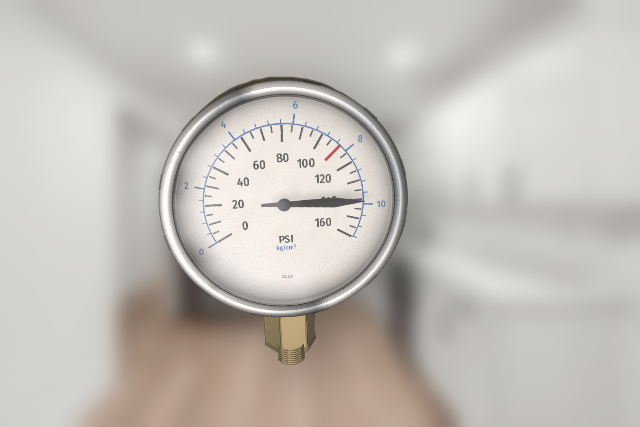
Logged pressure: 140 psi
